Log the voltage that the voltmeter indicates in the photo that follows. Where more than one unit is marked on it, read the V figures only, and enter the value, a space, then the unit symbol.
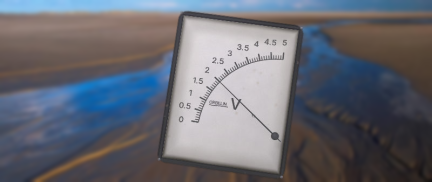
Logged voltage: 2 V
